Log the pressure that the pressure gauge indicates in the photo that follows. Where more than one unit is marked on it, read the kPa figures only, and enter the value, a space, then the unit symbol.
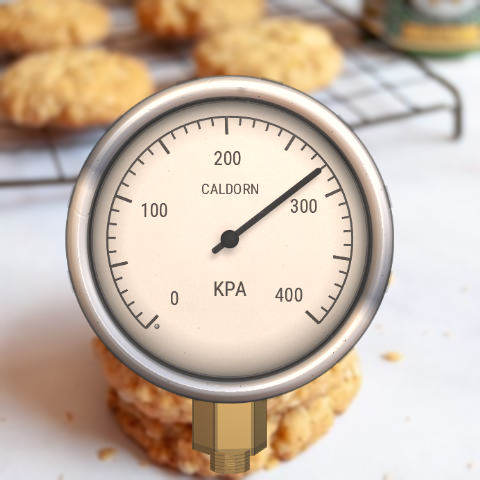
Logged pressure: 280 kPa
